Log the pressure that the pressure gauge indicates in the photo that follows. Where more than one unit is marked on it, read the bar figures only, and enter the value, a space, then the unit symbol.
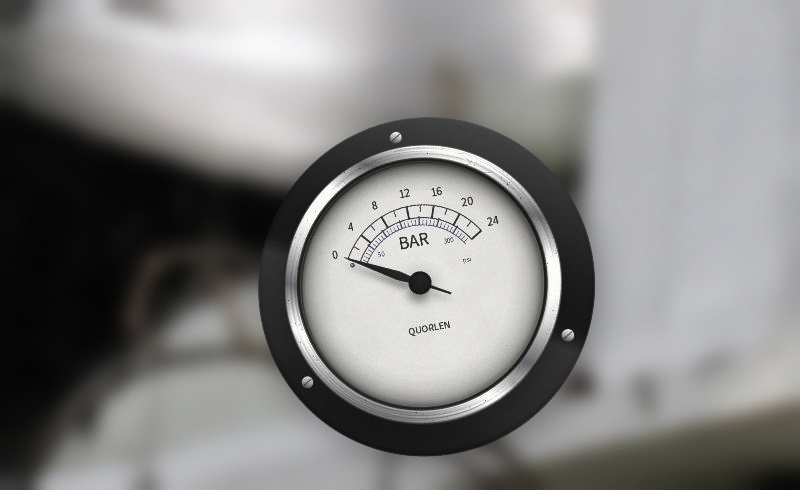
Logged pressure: 0 bar
